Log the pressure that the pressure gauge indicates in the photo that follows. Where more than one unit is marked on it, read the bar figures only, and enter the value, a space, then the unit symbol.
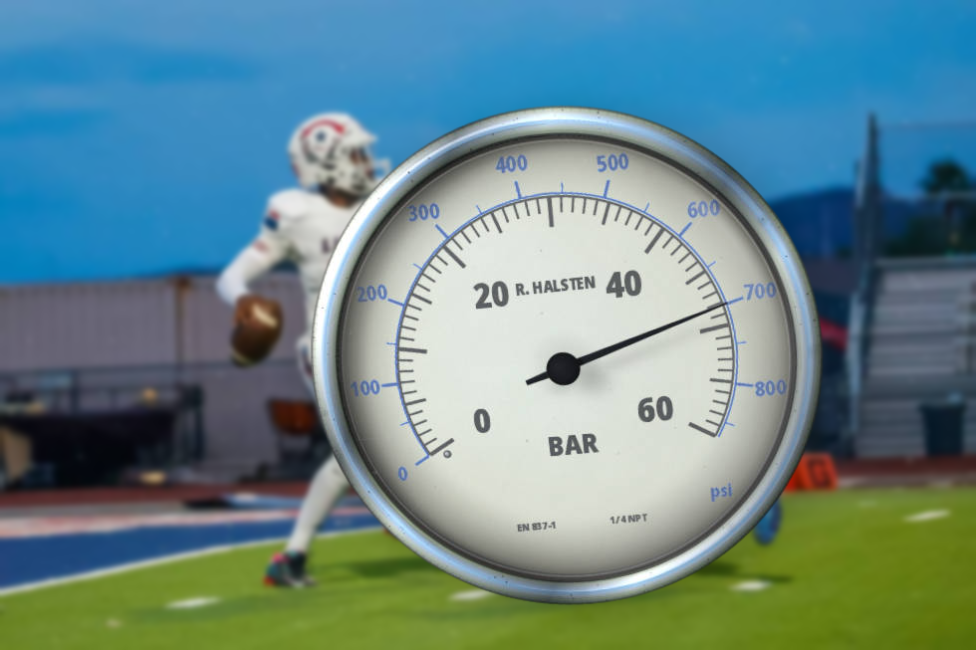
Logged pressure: 48 bar
